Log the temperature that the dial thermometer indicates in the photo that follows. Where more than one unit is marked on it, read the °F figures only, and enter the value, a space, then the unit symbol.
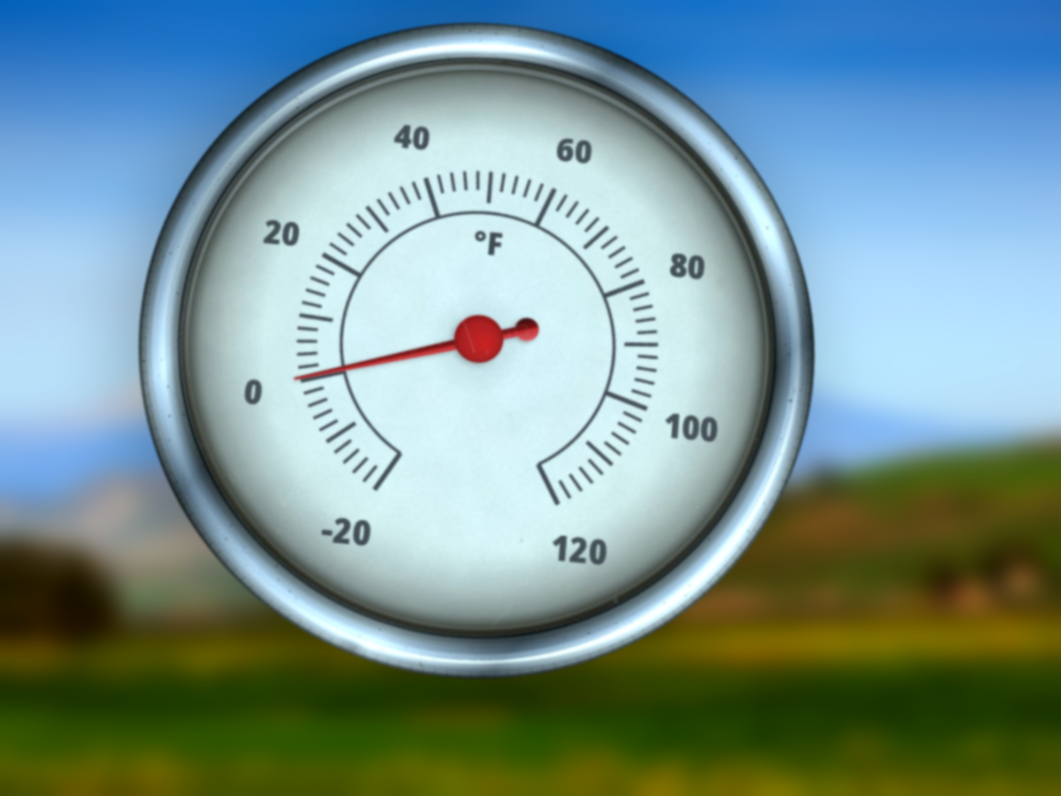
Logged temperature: 0 °F
